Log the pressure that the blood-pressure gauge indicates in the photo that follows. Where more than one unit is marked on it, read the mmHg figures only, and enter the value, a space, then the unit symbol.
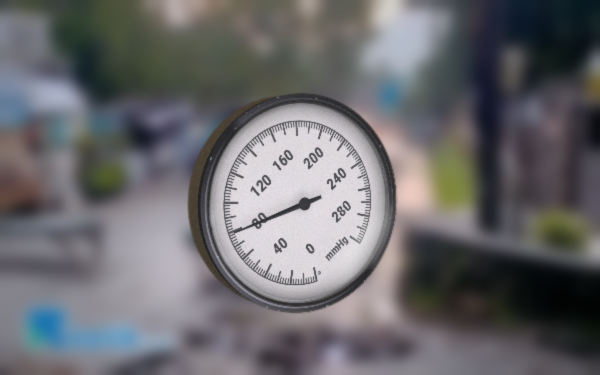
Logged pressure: 80 mmHg
